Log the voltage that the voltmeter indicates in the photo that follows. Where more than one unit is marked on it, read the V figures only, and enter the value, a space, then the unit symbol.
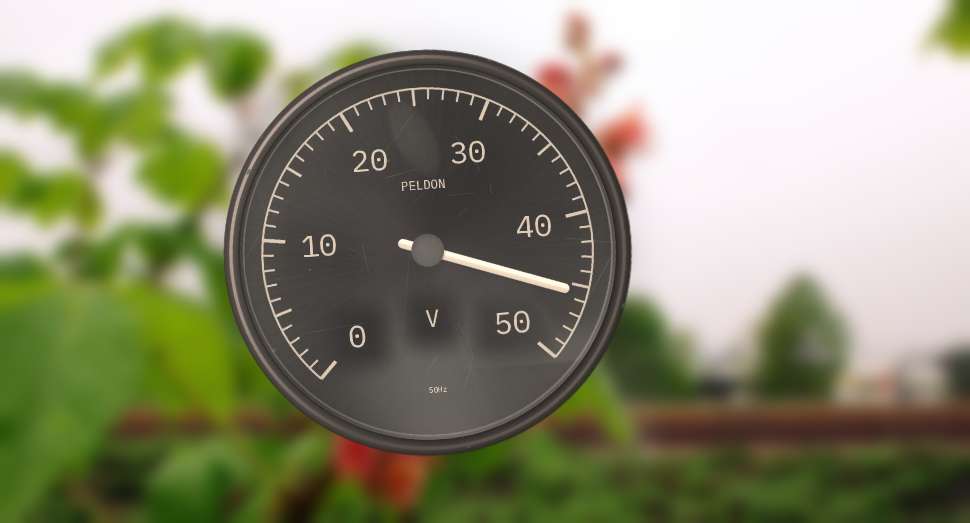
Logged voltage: 45.5 V
